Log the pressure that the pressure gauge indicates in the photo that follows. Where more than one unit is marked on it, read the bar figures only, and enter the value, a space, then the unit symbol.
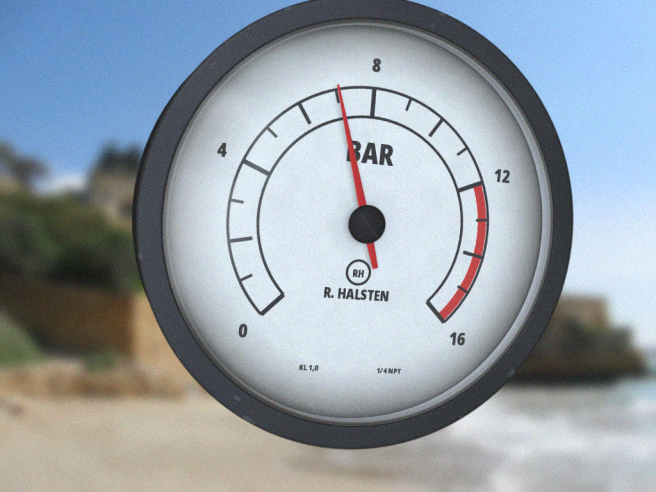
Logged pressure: 7 bar
